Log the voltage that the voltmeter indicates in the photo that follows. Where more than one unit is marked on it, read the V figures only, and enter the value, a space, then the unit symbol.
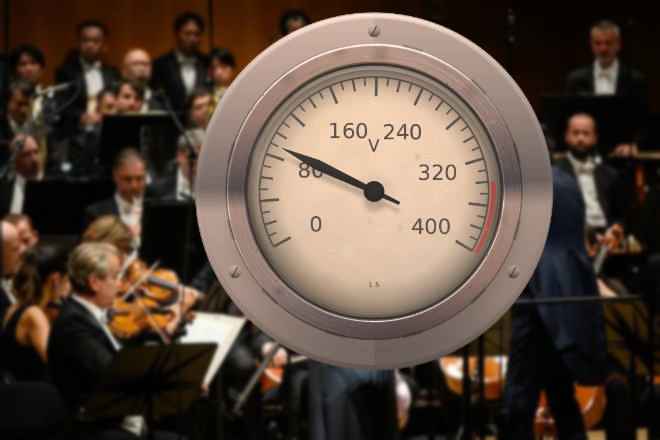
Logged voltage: 90 V
